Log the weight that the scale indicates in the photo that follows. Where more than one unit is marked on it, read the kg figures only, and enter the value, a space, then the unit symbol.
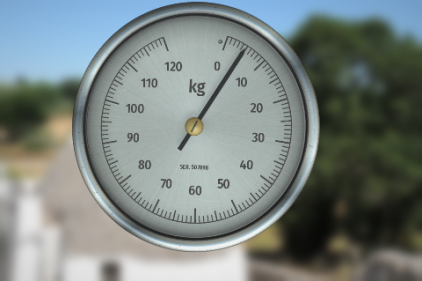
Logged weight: 5 kg
